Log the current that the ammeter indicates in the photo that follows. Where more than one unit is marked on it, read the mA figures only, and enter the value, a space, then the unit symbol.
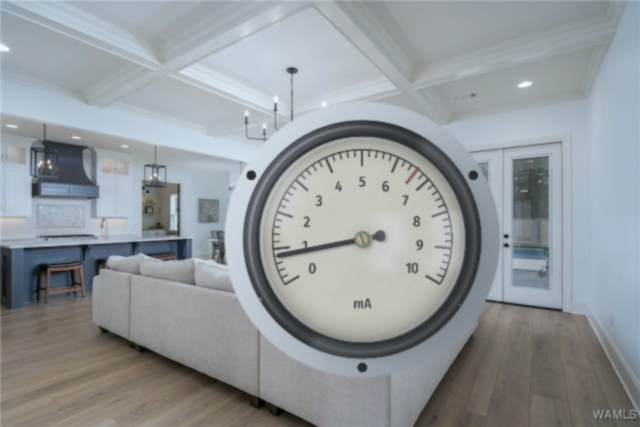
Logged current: 0.8 mA
